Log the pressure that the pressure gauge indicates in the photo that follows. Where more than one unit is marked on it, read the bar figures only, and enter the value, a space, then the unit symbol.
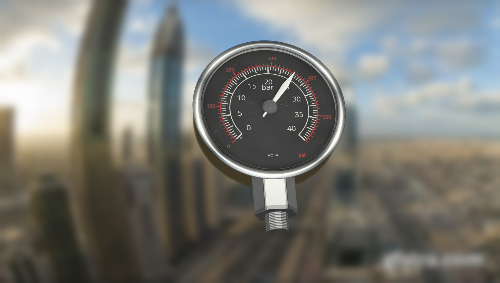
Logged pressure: 25 bar
